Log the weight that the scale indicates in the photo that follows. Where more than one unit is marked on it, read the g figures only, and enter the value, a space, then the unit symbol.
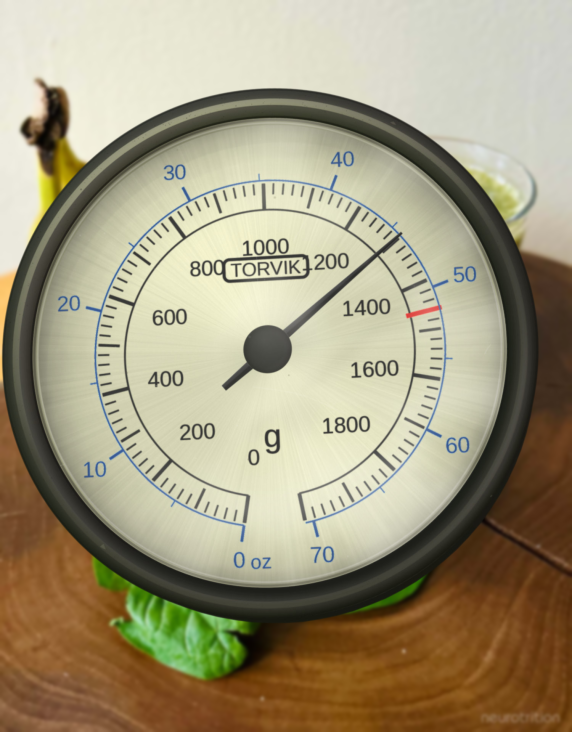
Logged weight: 1300 g
